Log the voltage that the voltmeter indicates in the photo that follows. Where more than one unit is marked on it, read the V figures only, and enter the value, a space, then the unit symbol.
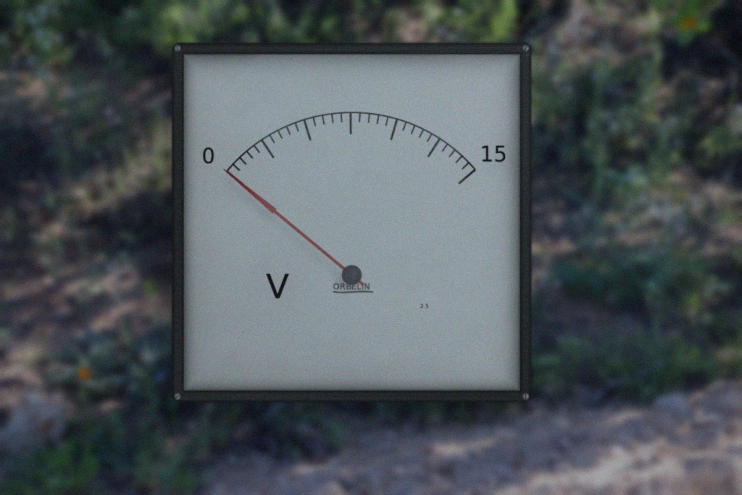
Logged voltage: 0 V
